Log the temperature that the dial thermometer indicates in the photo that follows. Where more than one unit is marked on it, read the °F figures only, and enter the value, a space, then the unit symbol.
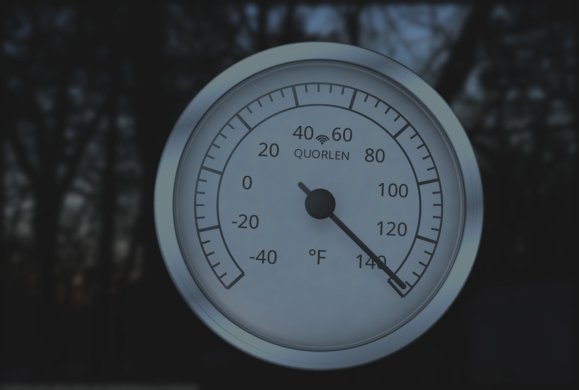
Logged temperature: 138 °F
